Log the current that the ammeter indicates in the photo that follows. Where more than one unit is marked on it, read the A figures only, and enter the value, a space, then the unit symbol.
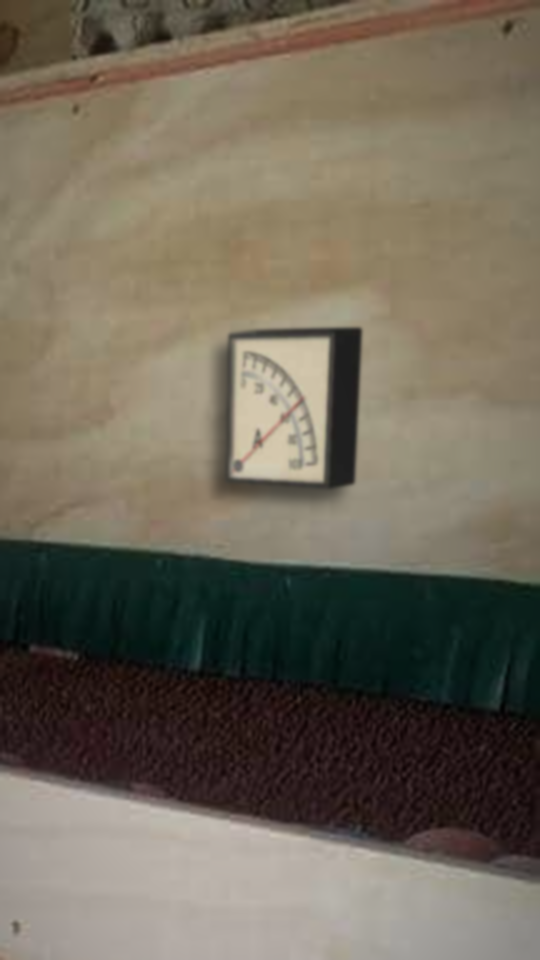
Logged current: 60 A
